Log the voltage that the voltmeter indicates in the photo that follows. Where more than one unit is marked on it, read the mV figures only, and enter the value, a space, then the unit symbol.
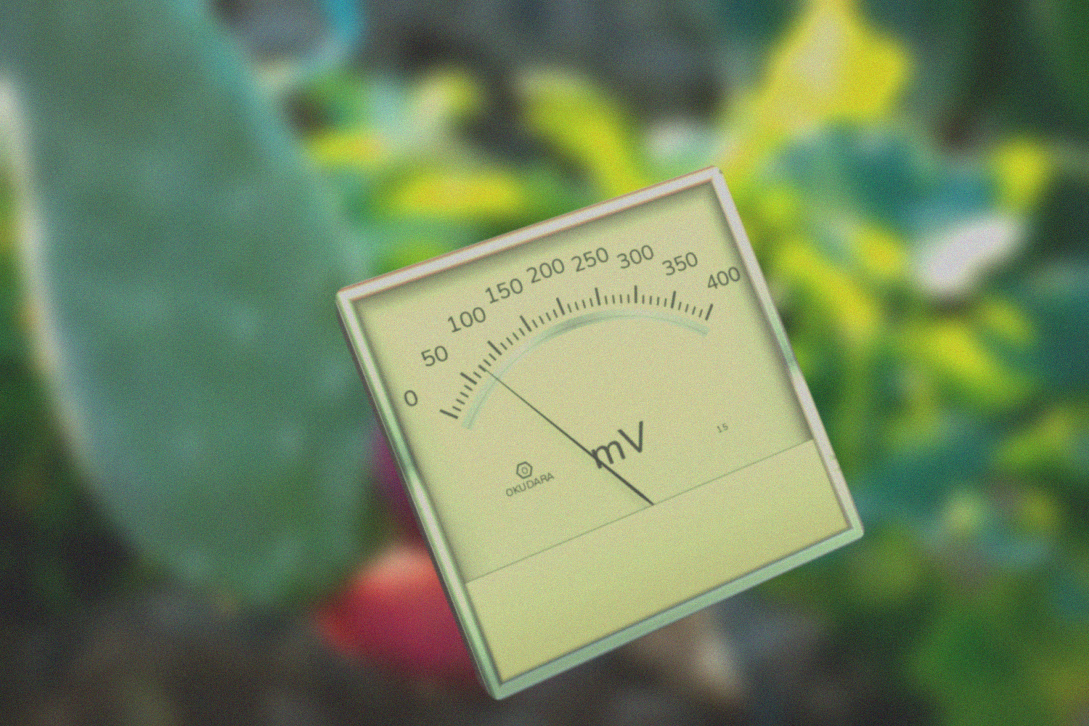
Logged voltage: 70 mV
